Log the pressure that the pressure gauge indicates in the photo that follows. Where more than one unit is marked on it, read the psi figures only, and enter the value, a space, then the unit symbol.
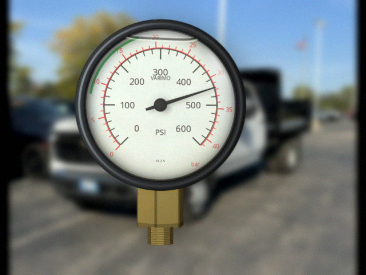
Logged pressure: 460 psi
